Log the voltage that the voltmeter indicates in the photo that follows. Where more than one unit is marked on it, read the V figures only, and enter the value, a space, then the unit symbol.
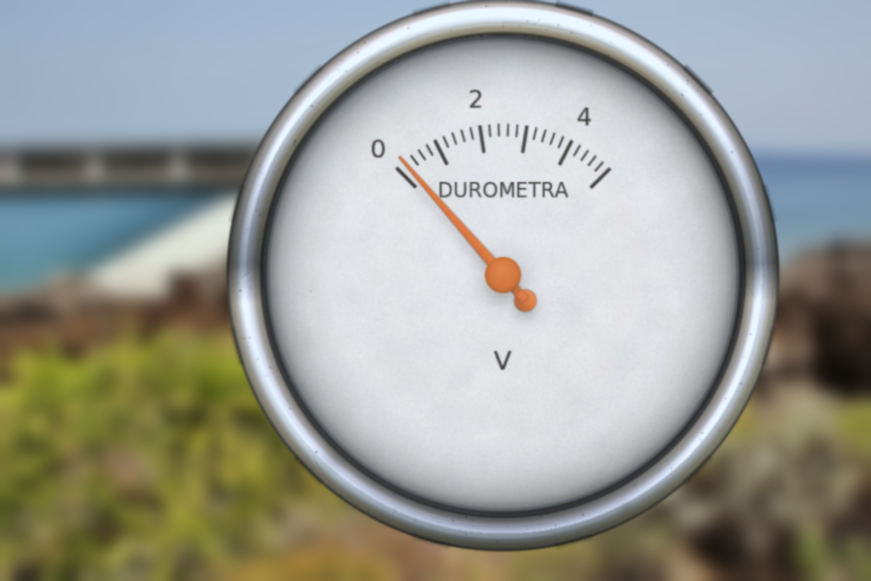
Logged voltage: 0.2 V
